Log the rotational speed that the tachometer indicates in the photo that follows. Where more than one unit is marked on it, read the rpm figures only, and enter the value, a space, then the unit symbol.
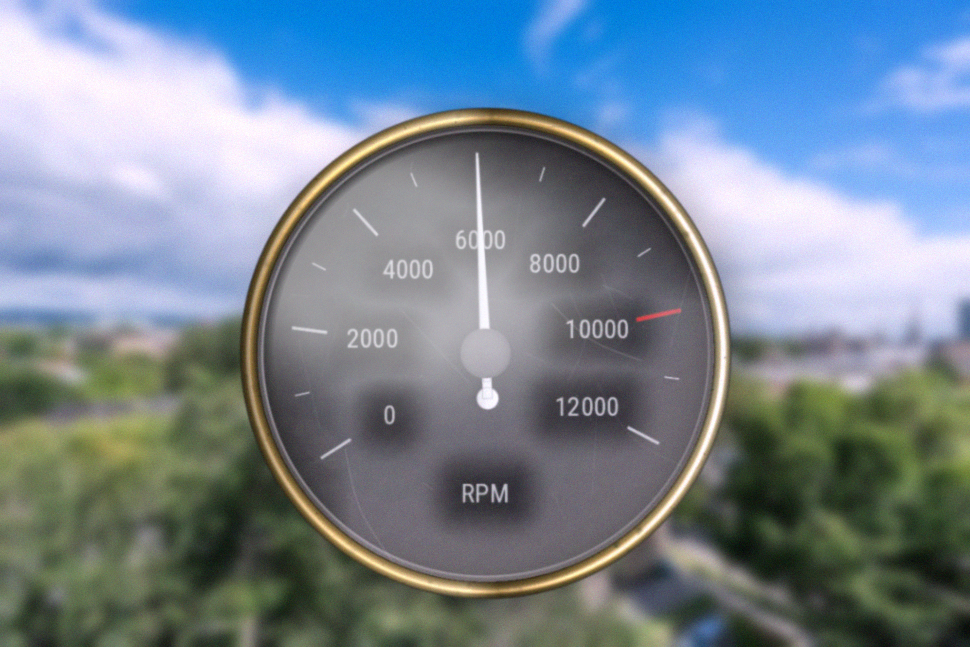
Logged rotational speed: 6000 rpm
